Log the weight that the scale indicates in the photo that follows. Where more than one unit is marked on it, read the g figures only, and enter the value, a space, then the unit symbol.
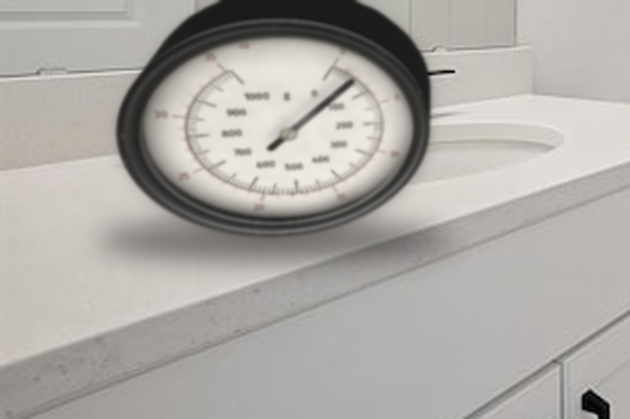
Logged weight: 50 g
